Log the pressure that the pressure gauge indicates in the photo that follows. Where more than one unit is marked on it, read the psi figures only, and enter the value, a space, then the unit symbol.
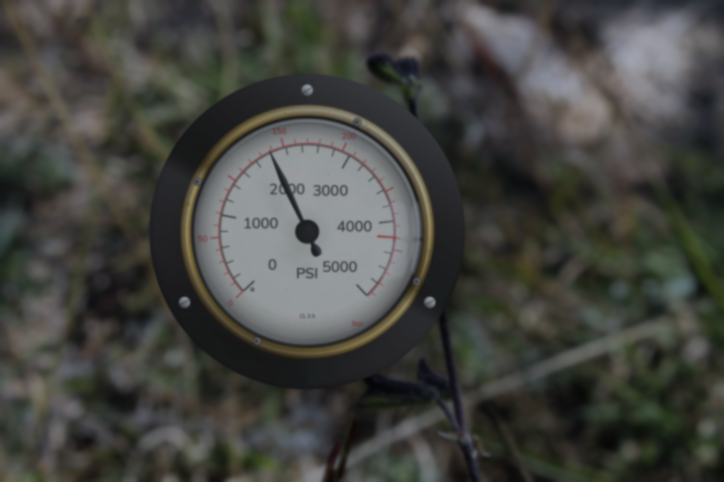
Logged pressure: 2000 psi
